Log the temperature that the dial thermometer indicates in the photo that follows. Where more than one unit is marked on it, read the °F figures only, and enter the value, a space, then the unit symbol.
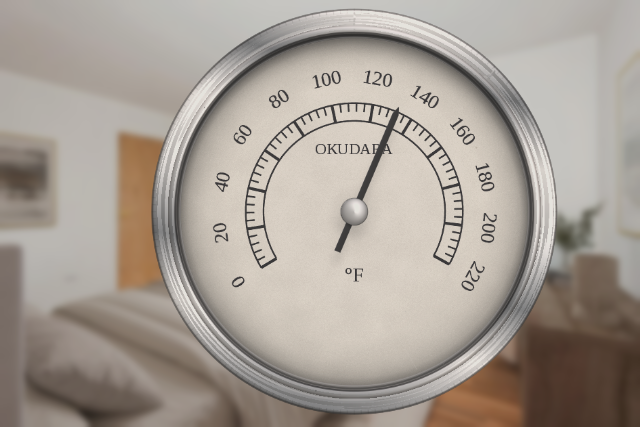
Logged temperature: 132 °F
